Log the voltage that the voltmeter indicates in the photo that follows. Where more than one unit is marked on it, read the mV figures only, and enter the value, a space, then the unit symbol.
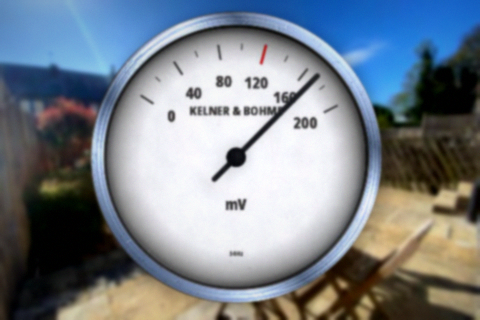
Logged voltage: 170 mV
